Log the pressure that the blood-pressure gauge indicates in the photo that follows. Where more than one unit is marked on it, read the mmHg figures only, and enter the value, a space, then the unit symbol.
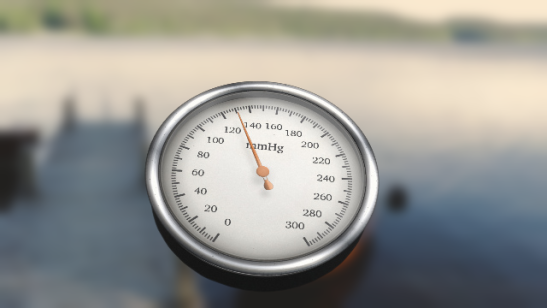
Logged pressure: 130 mmHg
